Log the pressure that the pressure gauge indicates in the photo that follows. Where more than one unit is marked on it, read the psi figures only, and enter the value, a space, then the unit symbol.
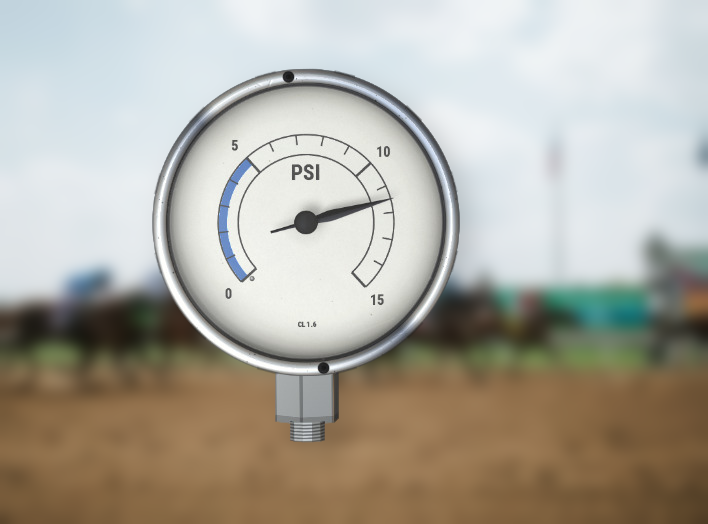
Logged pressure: 11.5 psi
